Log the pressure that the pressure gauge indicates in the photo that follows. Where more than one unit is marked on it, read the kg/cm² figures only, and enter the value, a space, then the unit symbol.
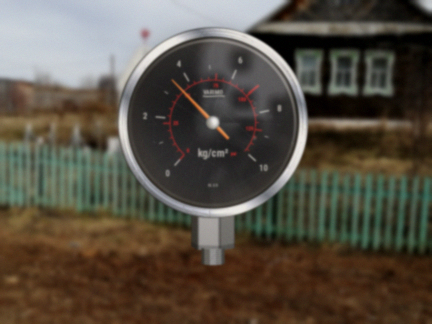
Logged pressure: 3.5 kg/cm²
